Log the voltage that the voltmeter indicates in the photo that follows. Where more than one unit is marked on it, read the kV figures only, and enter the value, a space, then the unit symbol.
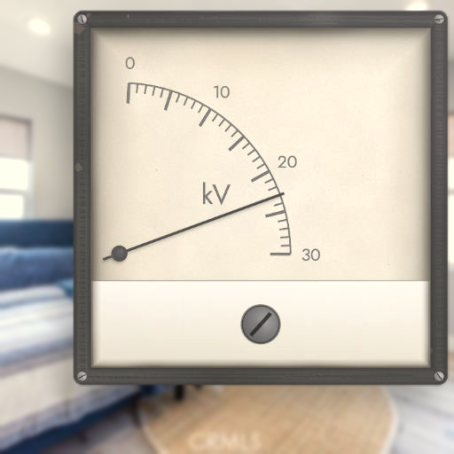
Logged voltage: 23 kV
